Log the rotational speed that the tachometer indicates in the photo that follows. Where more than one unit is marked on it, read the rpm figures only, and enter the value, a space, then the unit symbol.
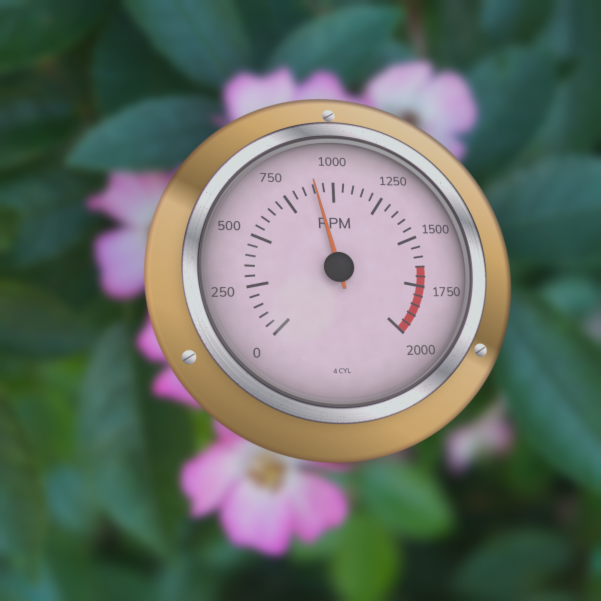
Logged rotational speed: 900 rpm
